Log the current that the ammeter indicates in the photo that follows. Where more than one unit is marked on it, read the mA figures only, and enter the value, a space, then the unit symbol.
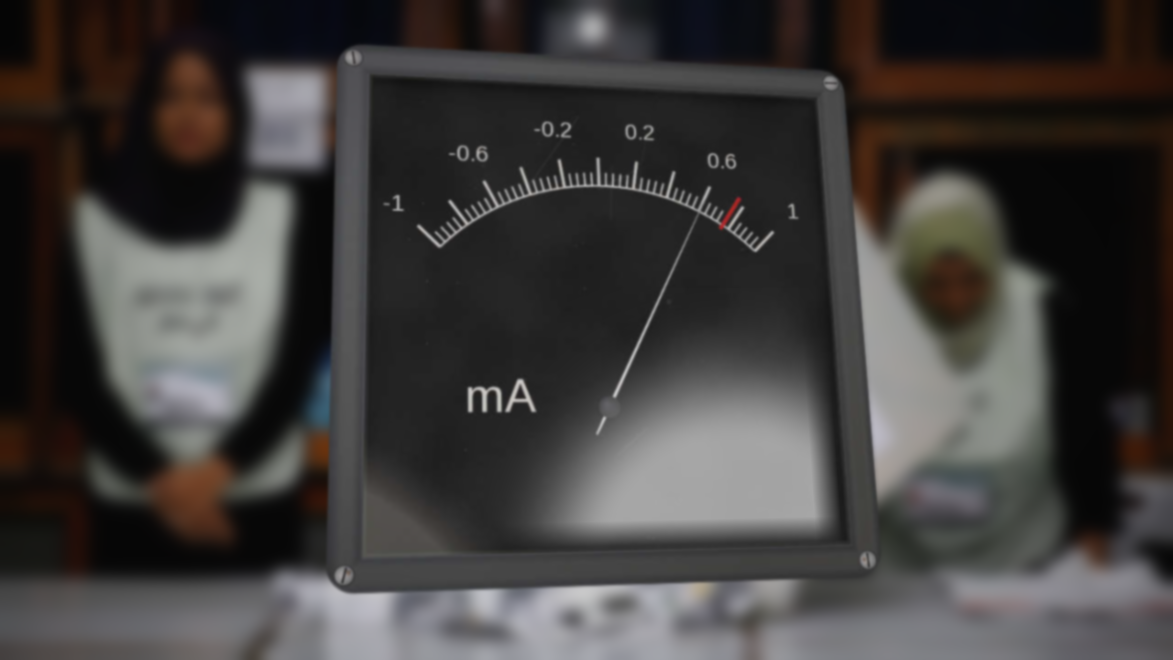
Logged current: 0.6 mA
